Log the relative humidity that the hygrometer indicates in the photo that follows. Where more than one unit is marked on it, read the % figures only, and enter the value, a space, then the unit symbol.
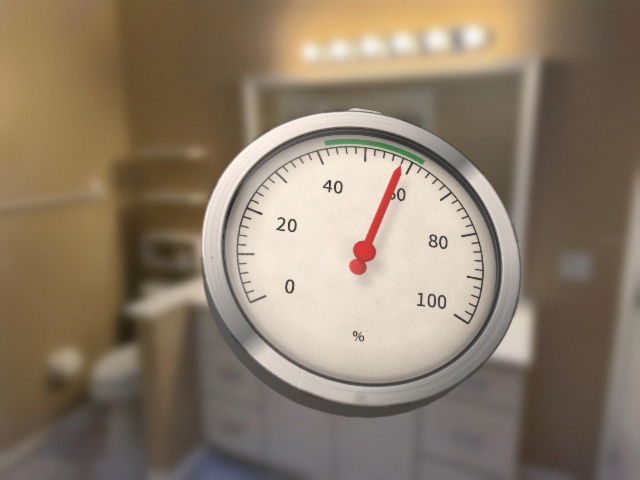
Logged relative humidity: 58 %
